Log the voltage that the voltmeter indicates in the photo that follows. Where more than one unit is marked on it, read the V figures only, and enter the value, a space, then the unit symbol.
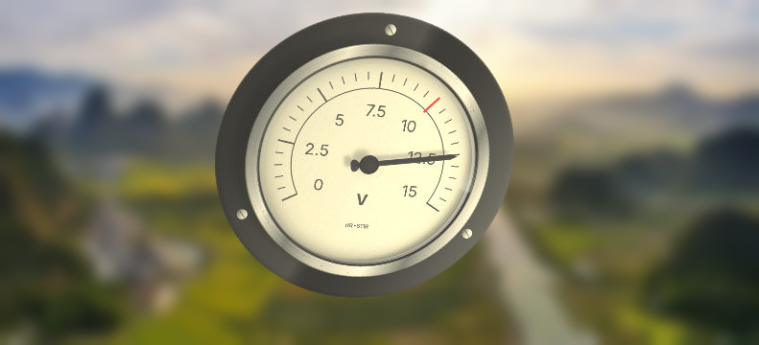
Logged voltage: 12.5 V
